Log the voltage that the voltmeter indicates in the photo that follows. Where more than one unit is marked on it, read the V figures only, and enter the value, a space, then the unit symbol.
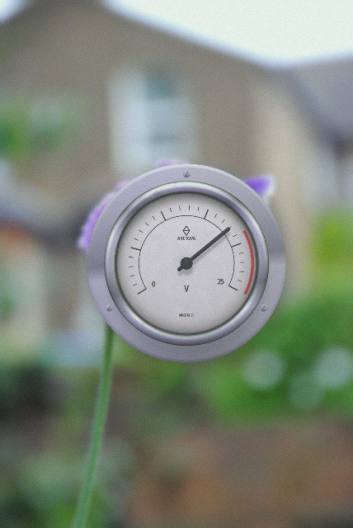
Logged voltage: 18 V
